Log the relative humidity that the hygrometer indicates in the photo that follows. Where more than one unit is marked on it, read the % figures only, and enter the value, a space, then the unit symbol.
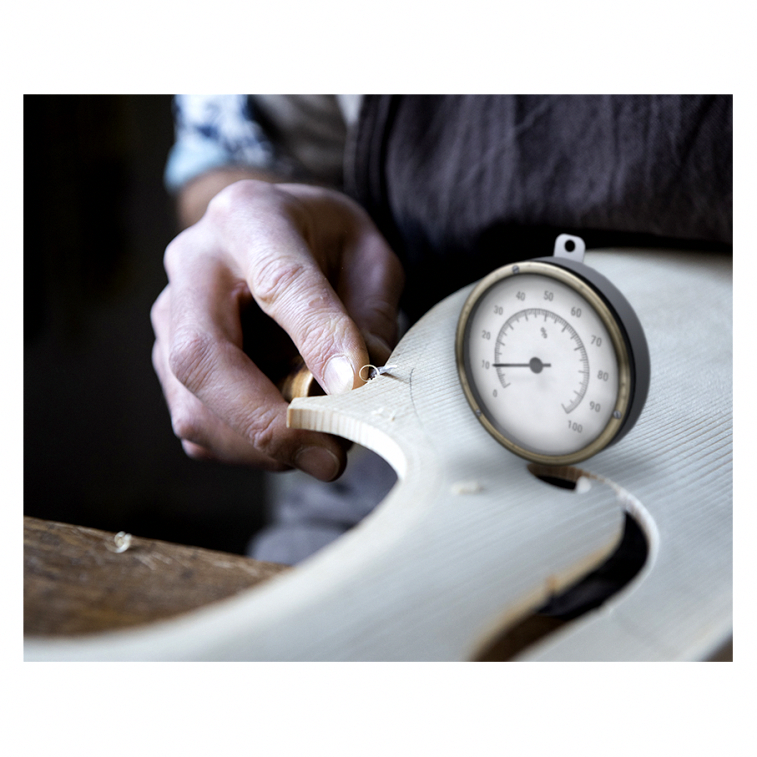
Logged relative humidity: 10 %
